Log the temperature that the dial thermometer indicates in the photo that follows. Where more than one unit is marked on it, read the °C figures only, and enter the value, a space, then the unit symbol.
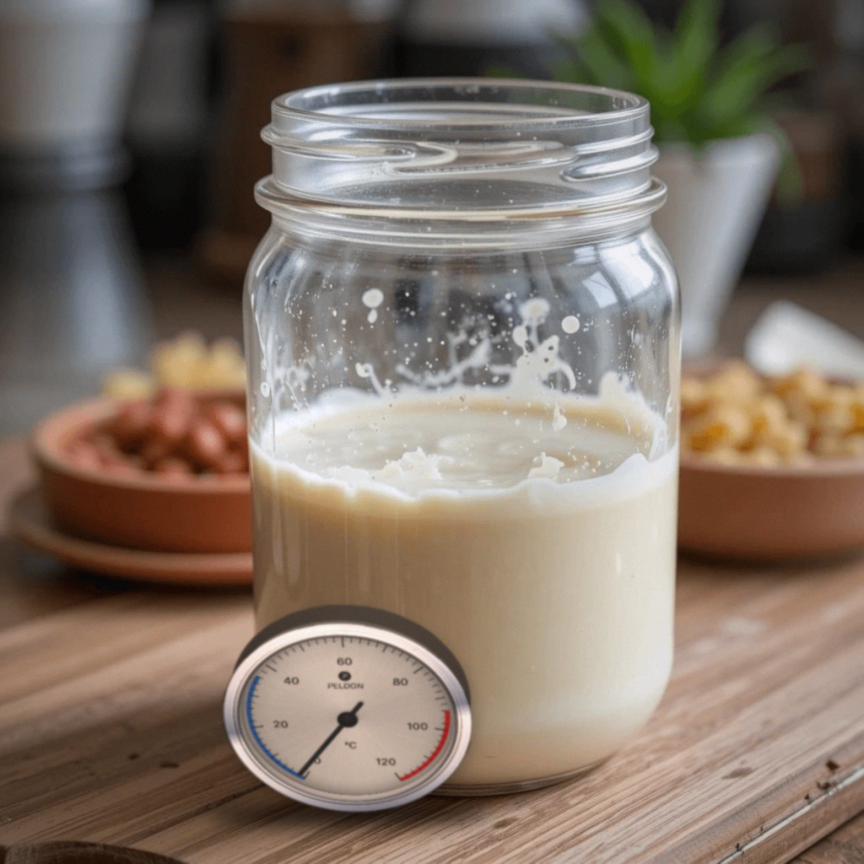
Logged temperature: 2 °C
